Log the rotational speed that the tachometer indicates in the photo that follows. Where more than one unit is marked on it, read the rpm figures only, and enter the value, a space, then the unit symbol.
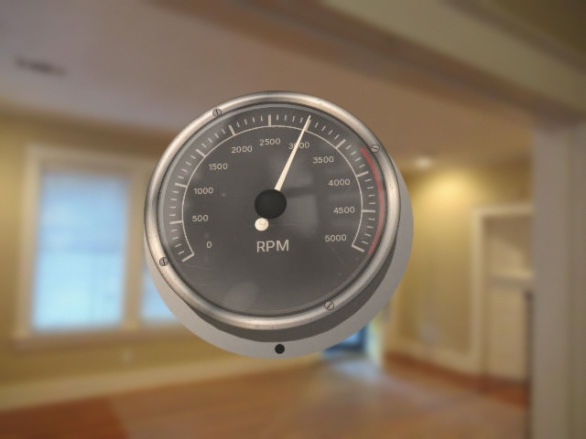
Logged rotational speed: 3000 rpm
